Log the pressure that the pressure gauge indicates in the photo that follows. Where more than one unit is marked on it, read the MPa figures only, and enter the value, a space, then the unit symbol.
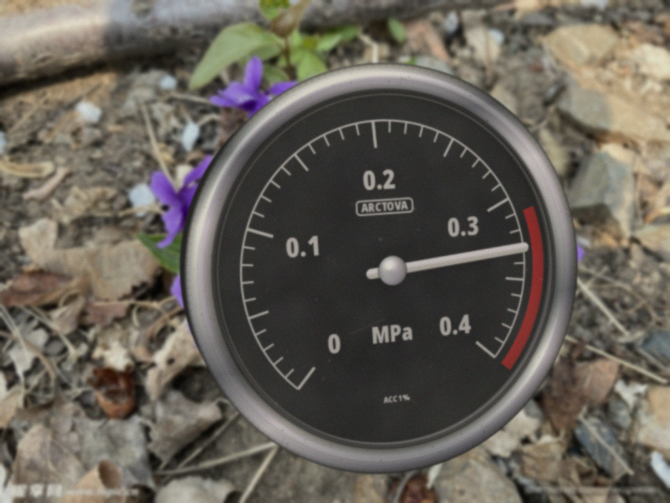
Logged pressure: 0.33 MPa
